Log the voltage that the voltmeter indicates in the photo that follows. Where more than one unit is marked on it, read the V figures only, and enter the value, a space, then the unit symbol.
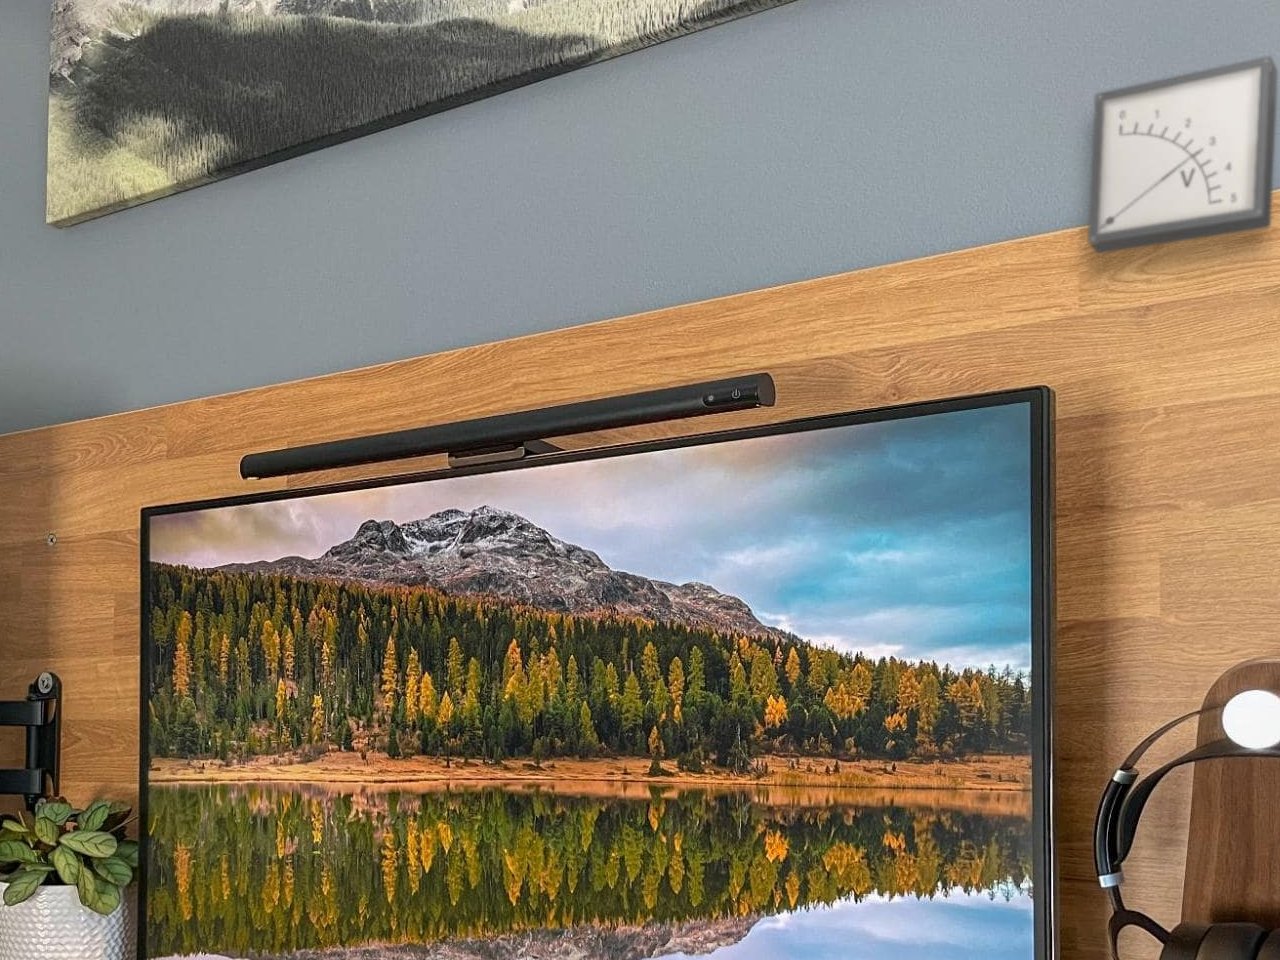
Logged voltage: 3 V
